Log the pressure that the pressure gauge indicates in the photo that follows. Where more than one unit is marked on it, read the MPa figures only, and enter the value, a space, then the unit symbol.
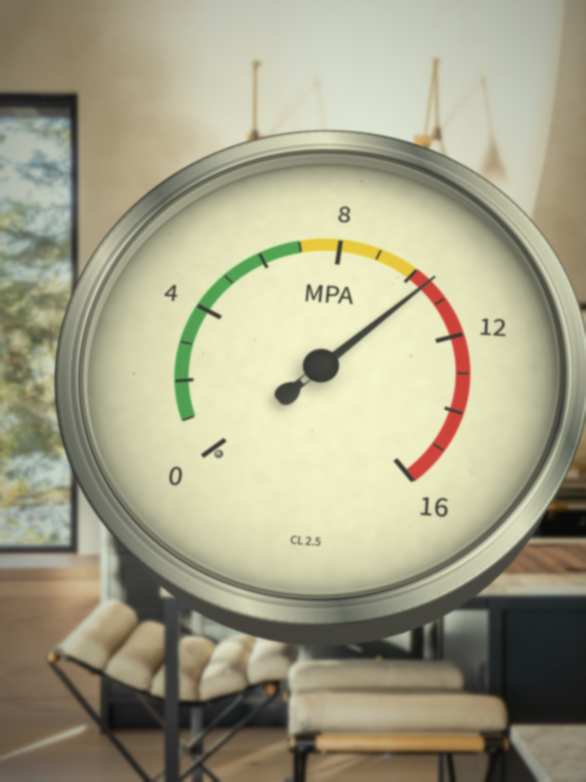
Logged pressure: 10.5 MPa
